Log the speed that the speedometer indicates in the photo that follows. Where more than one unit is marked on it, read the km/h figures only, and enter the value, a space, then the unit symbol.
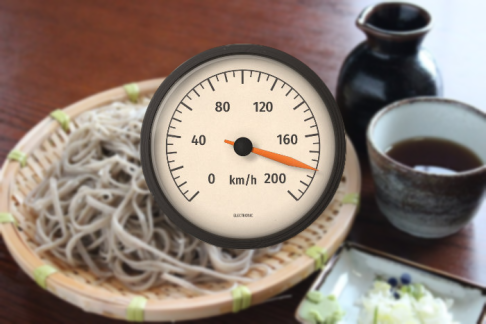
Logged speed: 180 km/h
